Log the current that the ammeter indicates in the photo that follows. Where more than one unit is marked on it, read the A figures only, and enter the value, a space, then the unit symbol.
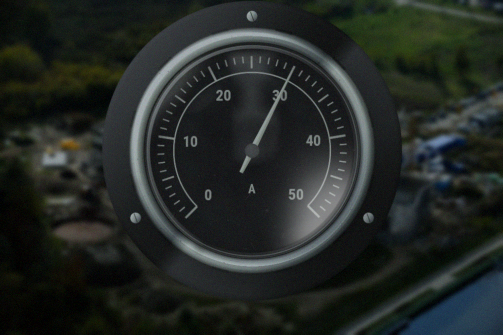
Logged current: 30 A
